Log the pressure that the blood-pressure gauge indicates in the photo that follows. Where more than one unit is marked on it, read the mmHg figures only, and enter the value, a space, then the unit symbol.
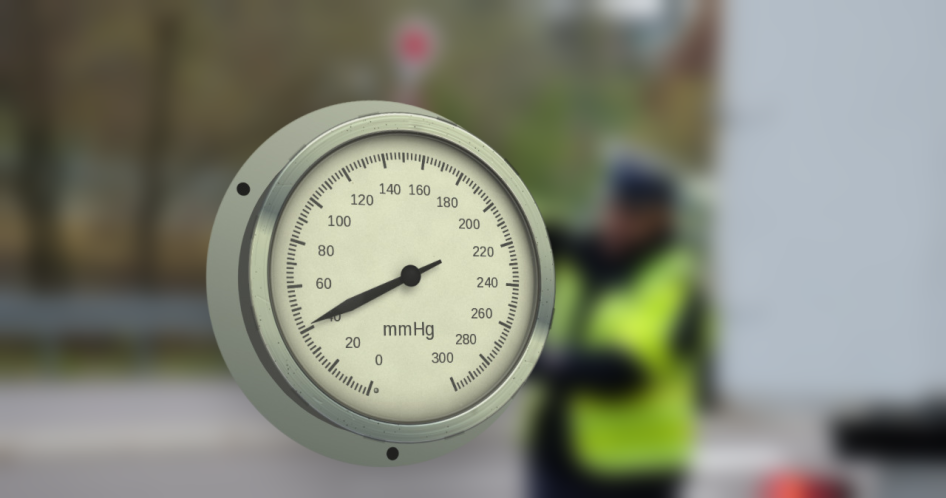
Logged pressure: 42 mmHg
